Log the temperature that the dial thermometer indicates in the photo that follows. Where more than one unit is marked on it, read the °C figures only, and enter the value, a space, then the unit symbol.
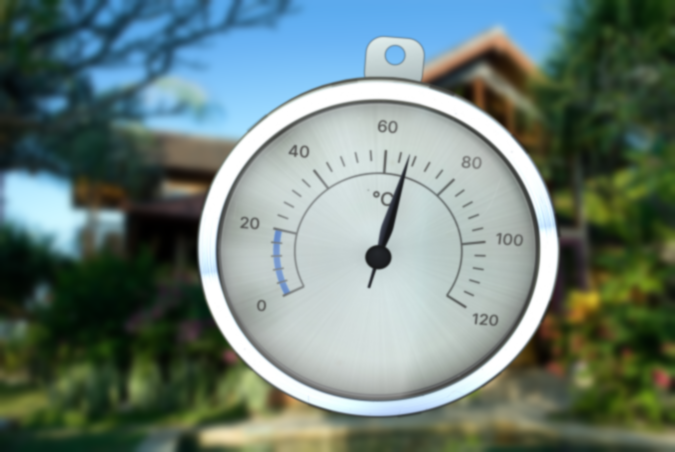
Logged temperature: 66 °C
